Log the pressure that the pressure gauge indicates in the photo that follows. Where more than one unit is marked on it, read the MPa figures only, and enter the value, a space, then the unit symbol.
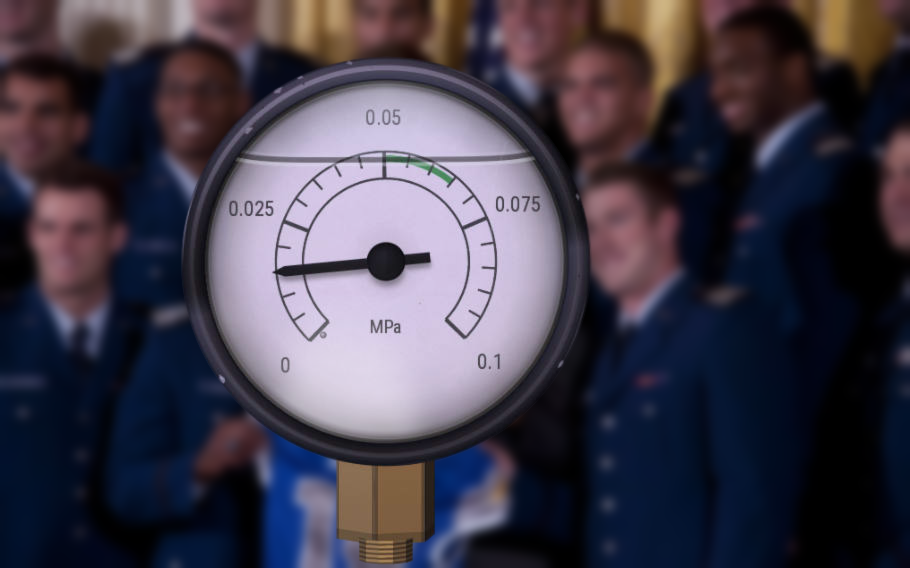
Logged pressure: 0.015 MPa
